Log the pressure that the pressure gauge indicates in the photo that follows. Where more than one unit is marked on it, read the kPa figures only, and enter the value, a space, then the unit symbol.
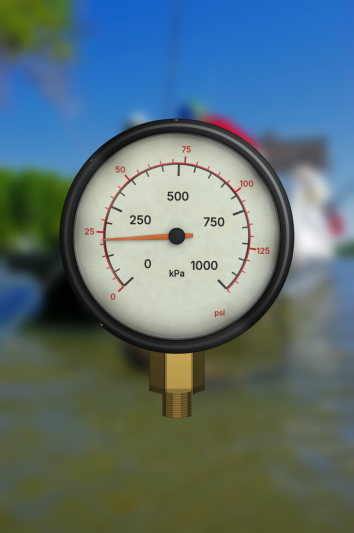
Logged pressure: 150 kPa
